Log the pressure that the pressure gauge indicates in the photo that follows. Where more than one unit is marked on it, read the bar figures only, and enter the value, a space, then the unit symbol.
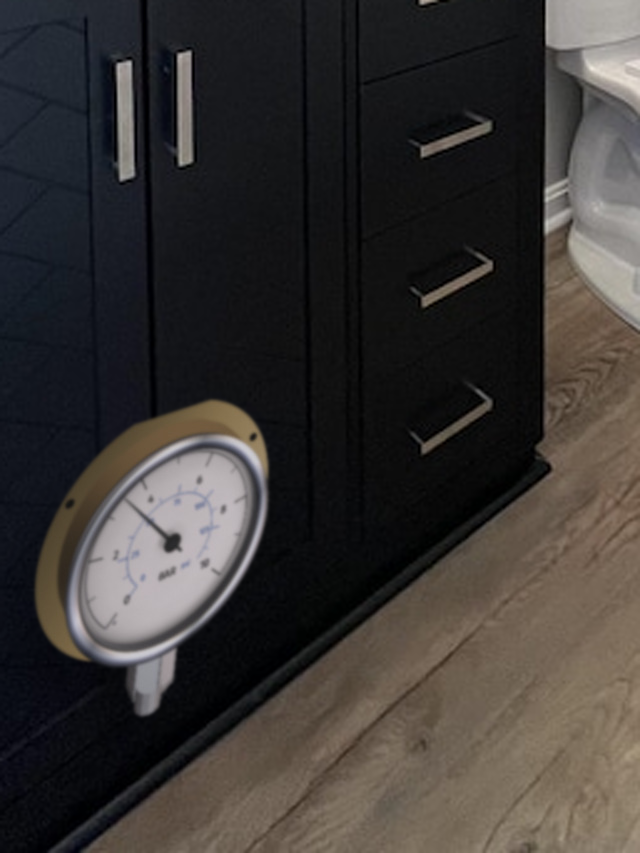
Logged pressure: 3.5 bar
